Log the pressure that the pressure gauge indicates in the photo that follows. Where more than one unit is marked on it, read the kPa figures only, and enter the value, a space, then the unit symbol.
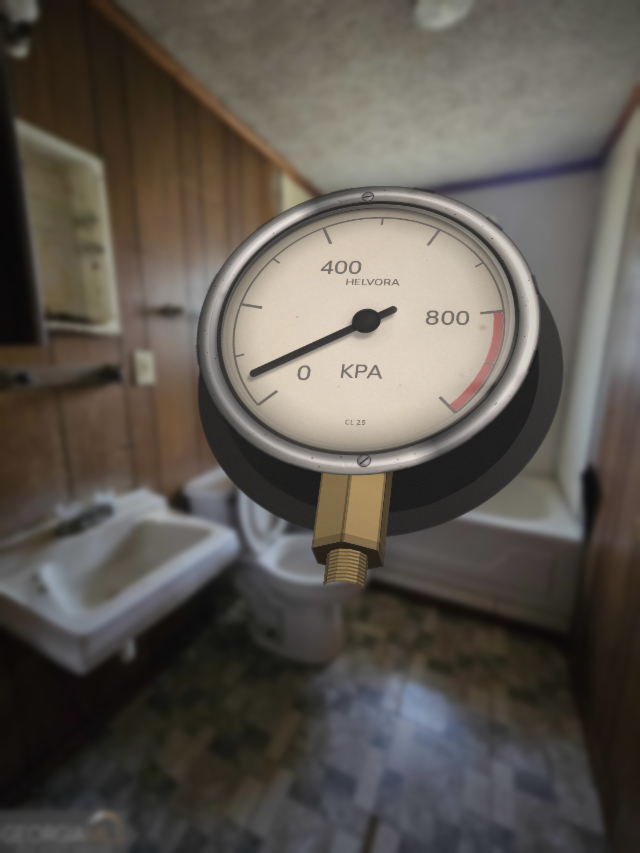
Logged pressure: 50 kPa
